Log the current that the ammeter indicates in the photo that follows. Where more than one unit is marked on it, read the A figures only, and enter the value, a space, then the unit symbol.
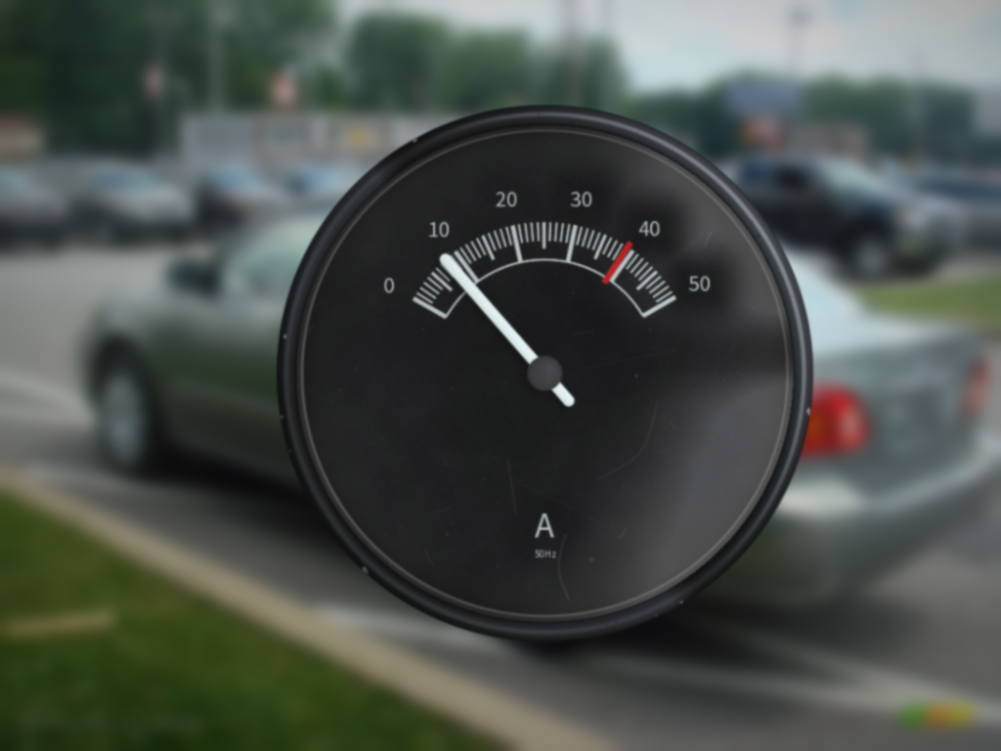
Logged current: 8 A
